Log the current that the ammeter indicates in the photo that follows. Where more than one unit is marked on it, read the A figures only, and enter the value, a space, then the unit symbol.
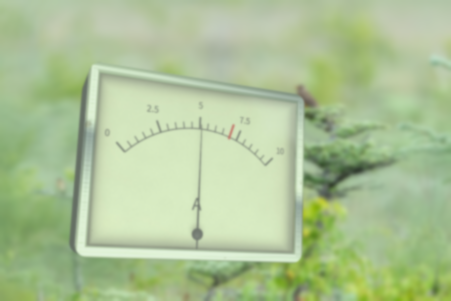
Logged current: 5 A
